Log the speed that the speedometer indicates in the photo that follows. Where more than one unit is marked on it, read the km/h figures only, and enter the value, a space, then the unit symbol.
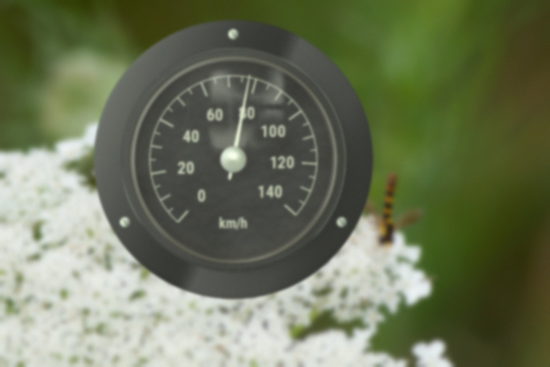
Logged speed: 77.5 km/h
